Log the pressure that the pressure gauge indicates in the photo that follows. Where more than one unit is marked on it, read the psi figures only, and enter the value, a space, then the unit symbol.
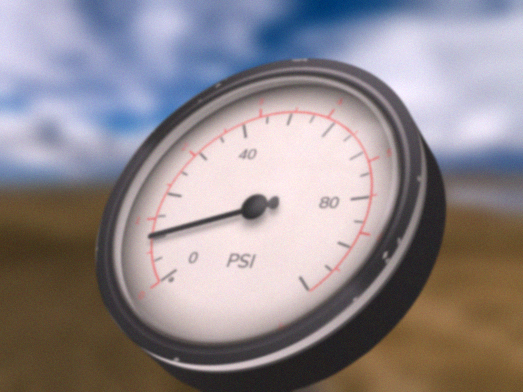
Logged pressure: 10 psi
